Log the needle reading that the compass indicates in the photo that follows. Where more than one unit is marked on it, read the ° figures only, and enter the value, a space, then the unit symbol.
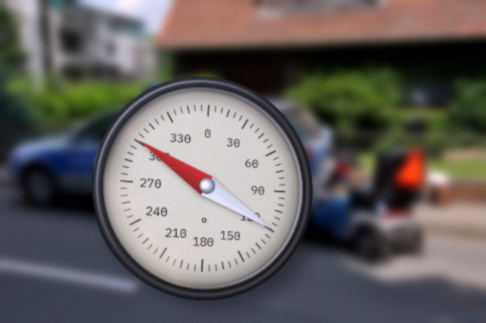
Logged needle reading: 300 °
